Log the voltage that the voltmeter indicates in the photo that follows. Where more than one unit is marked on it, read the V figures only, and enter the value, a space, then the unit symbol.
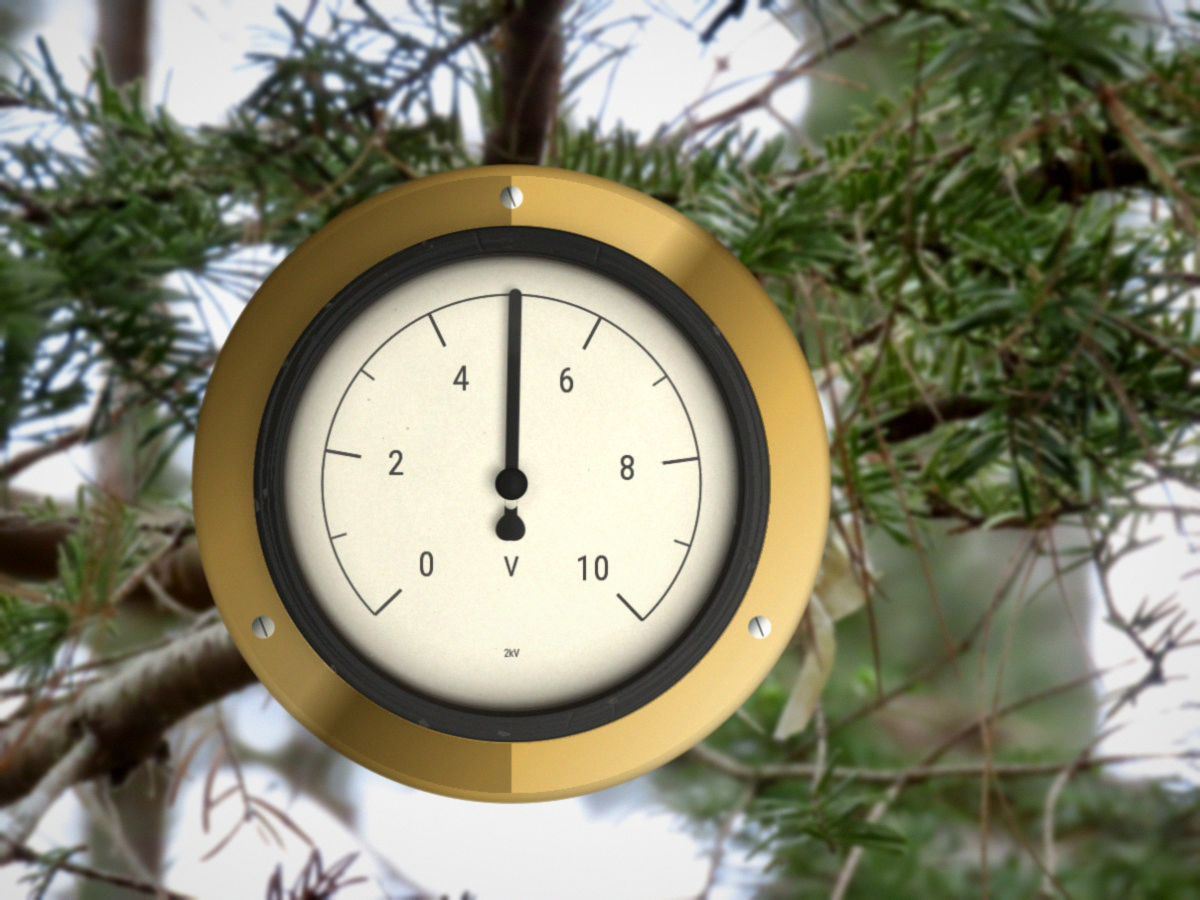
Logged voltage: 5 V
